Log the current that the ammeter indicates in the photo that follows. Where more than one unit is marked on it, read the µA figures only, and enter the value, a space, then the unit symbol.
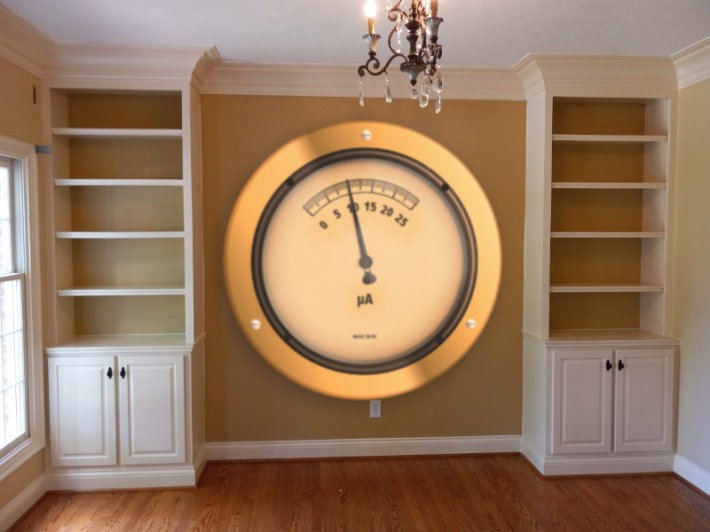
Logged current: 10 µA
